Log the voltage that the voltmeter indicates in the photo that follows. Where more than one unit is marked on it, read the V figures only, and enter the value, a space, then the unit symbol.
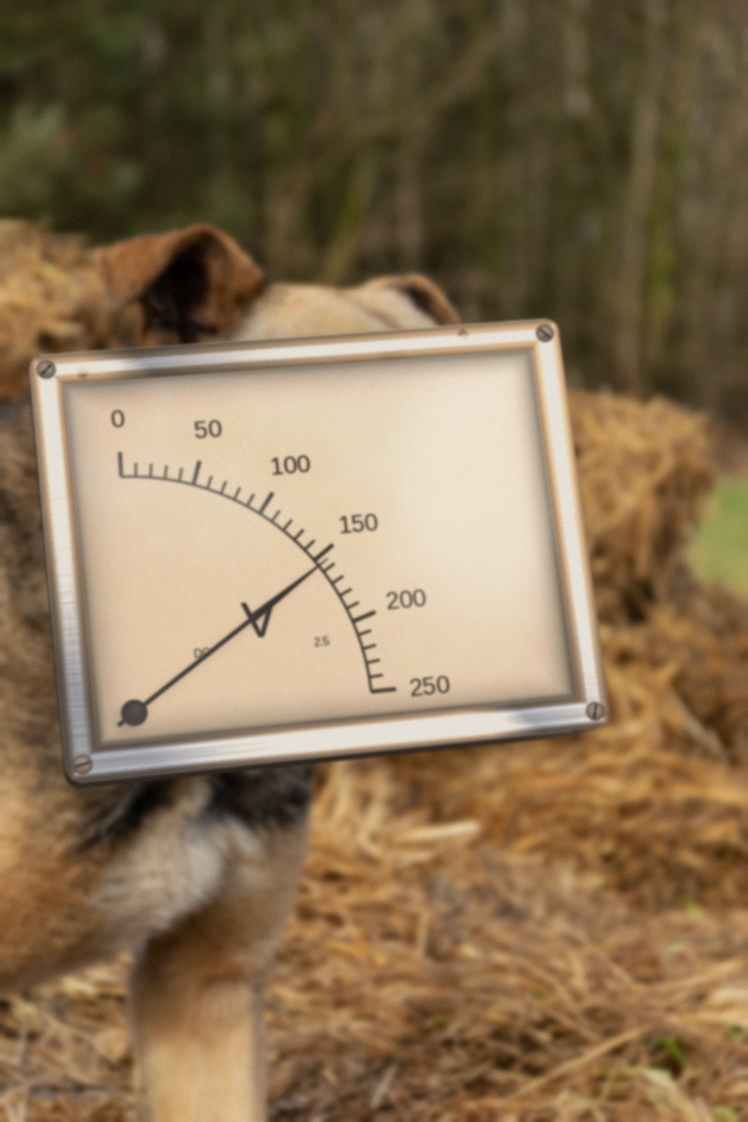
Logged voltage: 155 V
